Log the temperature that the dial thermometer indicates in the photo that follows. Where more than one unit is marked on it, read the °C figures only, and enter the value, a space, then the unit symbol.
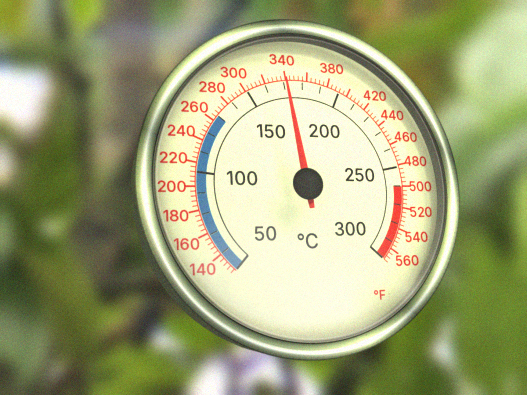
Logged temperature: 170 °C
